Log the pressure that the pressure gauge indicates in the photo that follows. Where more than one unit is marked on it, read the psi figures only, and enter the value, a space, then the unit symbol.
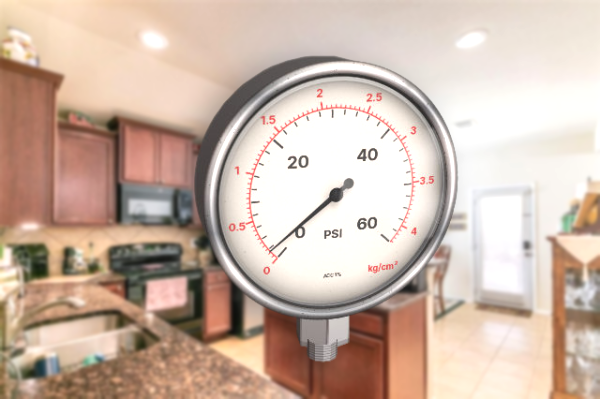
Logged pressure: 2 psi
